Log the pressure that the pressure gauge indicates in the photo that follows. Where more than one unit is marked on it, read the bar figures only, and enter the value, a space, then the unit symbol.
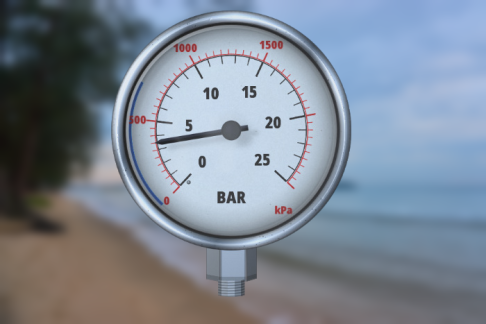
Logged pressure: 3.5 bar
